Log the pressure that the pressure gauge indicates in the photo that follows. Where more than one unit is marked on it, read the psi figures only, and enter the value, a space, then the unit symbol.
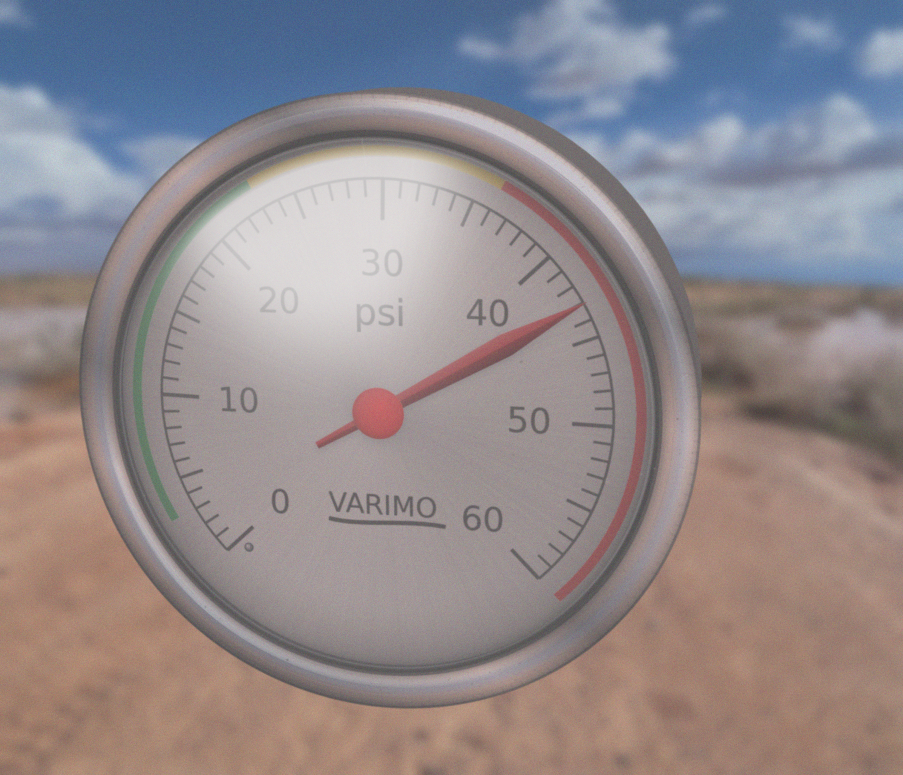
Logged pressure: 43 psi
